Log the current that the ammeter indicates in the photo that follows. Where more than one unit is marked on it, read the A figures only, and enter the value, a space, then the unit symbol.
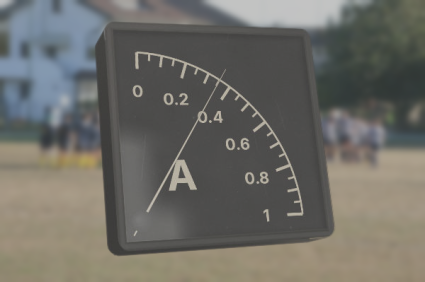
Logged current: 0.35 A
